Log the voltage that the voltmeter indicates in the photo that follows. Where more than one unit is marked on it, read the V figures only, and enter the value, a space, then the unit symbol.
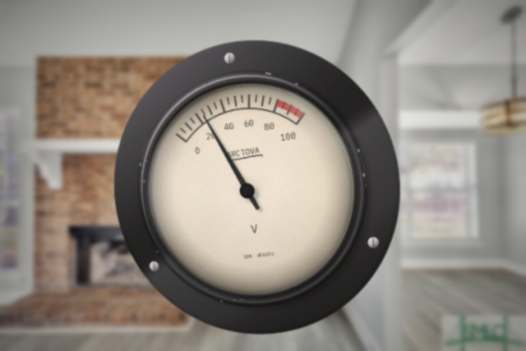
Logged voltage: 25 V
